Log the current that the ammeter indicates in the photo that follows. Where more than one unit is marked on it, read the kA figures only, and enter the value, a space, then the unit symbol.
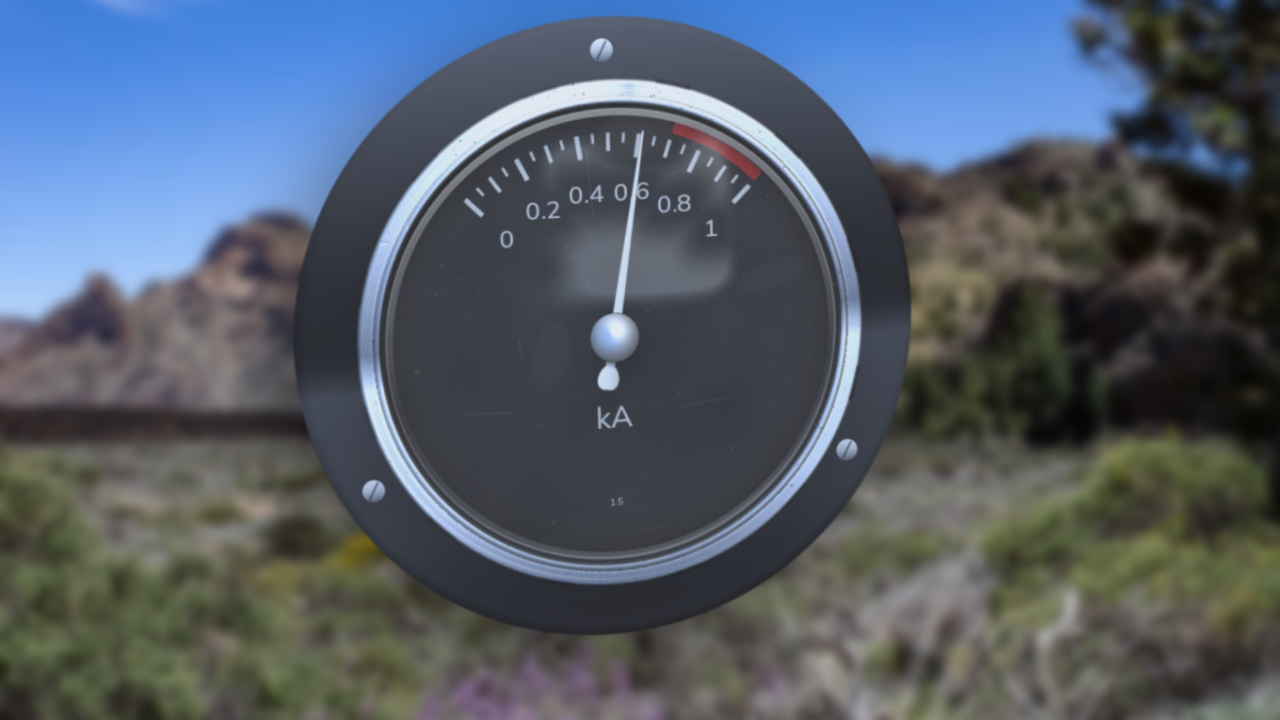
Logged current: 0.6 kA
